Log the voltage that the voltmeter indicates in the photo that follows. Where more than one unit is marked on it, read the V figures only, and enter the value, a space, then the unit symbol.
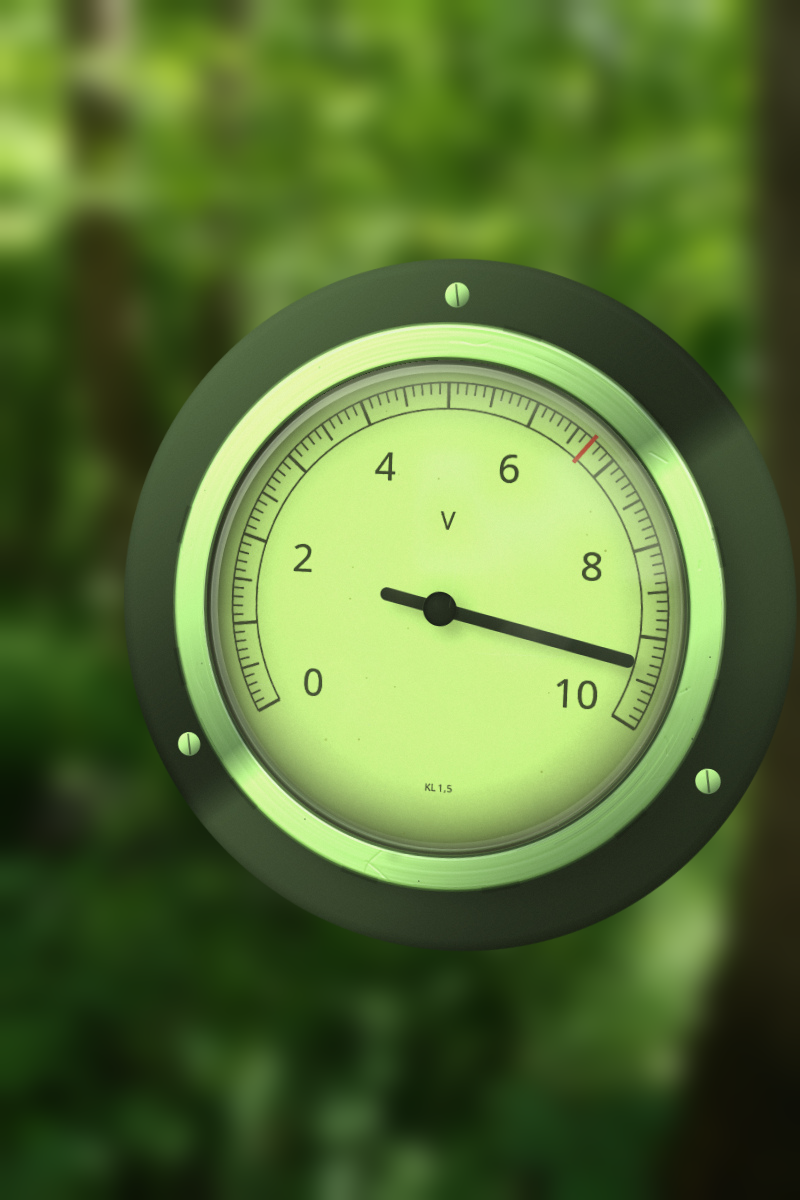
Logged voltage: 9.3 V
